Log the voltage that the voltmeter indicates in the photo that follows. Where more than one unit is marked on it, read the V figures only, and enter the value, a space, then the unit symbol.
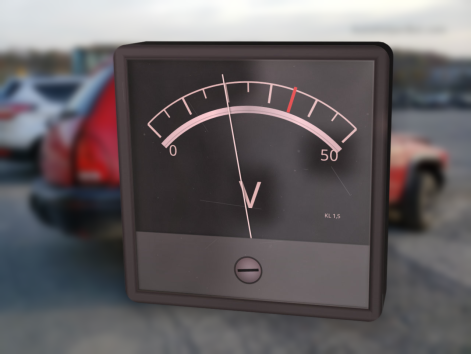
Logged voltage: 20 V
